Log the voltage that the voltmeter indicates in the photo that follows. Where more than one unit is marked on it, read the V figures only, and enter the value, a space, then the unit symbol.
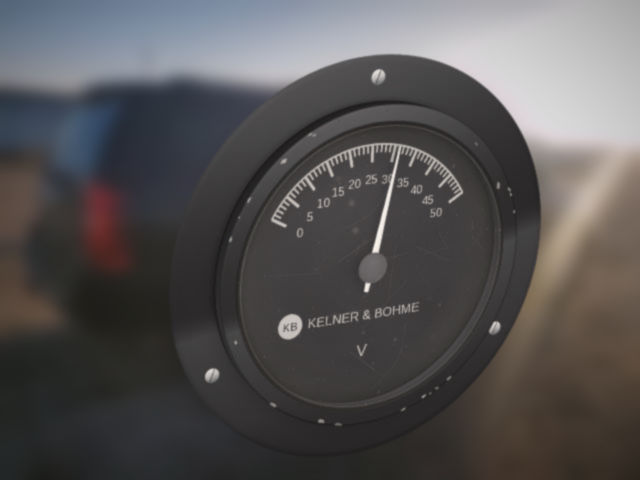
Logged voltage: 30 V
